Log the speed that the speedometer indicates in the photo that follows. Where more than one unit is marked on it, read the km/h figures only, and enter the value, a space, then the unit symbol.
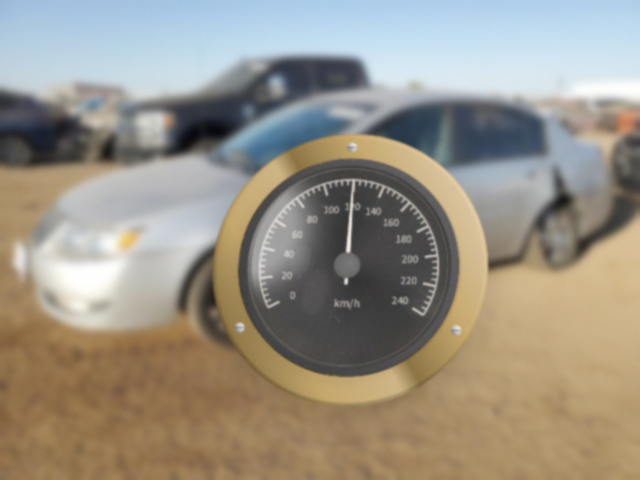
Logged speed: 120 km/h
